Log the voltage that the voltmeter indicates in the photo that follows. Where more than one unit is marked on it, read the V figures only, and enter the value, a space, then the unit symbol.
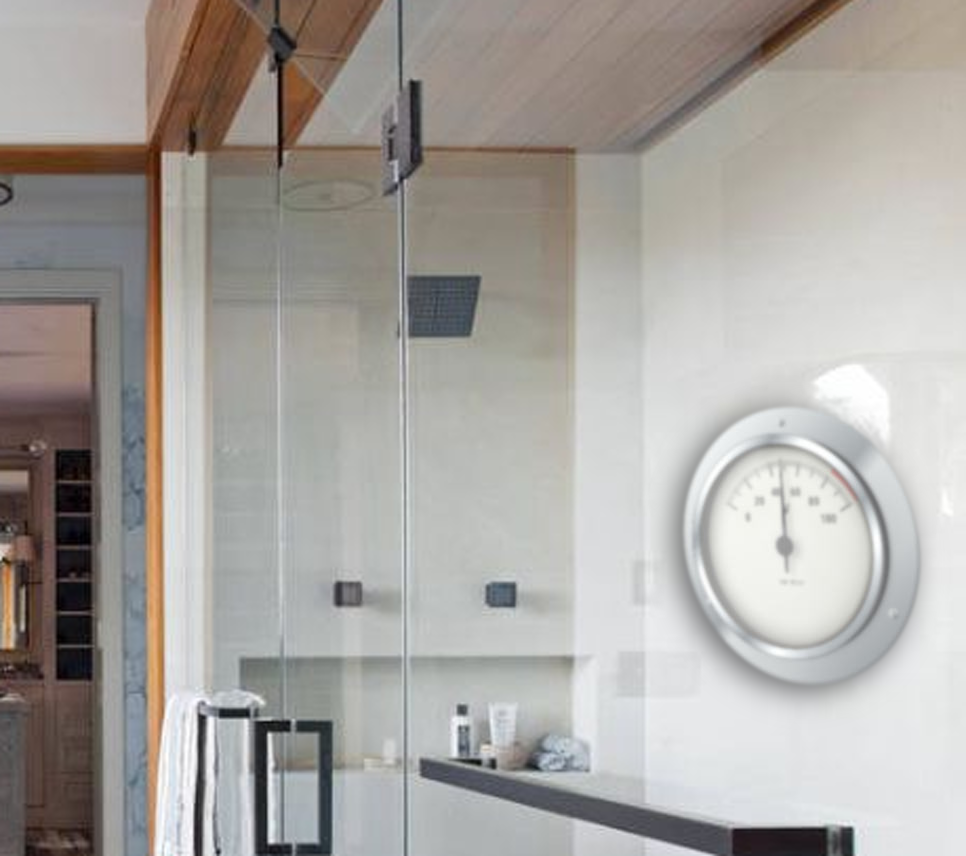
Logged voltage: 50 V
